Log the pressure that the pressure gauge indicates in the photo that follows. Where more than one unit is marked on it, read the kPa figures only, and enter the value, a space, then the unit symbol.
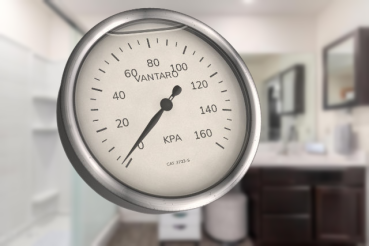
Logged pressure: 2.5 kPa
